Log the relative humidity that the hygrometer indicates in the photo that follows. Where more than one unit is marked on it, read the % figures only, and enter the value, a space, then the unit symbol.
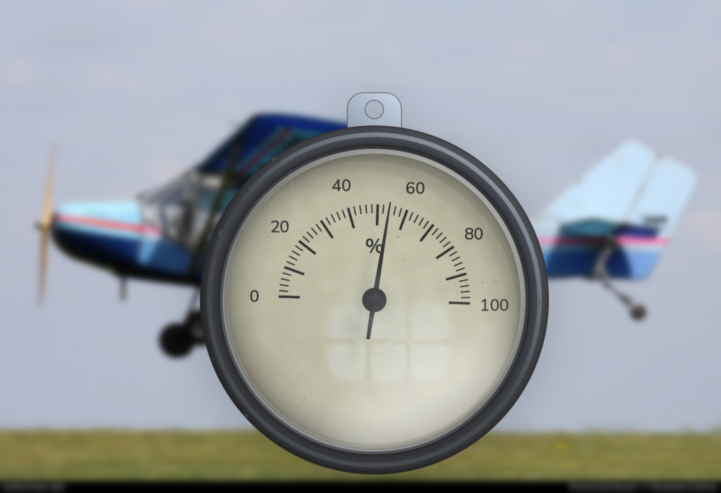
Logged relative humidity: 54 %
